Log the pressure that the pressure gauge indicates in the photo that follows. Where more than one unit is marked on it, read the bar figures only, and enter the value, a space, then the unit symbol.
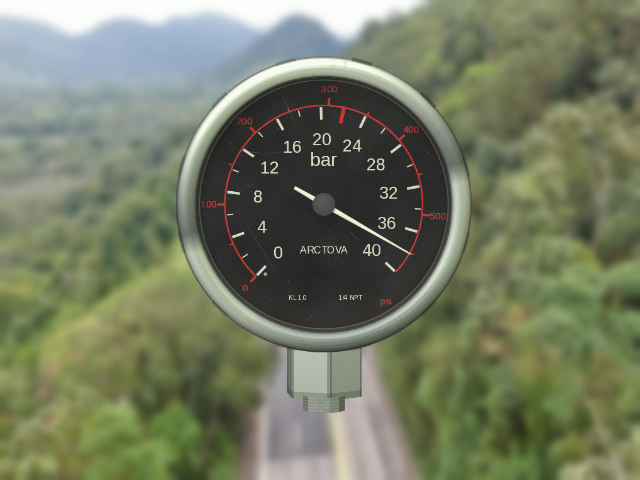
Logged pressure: 38 bar
